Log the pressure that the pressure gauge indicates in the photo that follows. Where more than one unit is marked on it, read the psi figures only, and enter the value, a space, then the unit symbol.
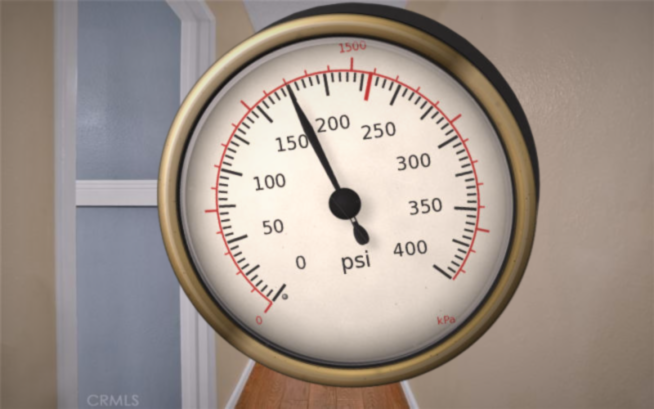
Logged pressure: 175 psi
